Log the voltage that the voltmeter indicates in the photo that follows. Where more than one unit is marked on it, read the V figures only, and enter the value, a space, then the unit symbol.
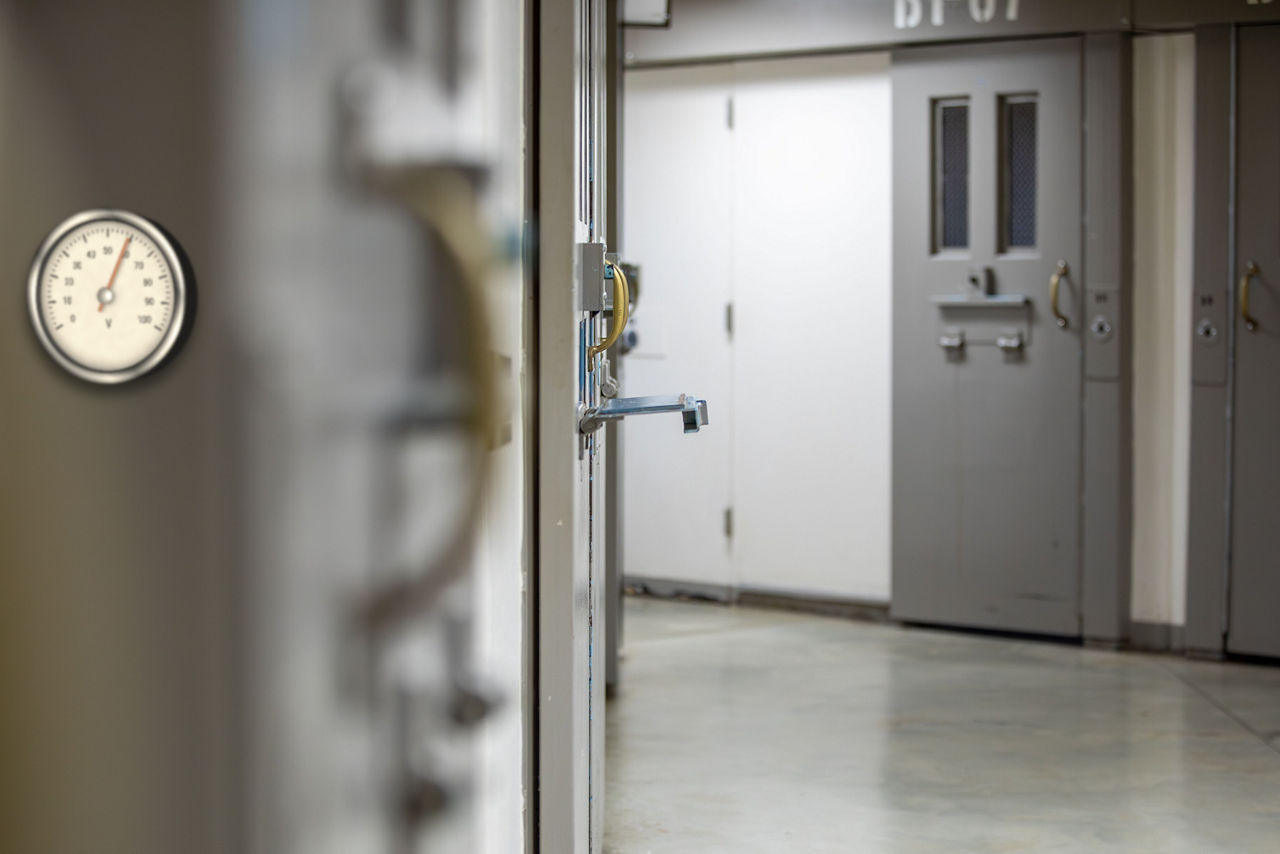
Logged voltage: 60 V
